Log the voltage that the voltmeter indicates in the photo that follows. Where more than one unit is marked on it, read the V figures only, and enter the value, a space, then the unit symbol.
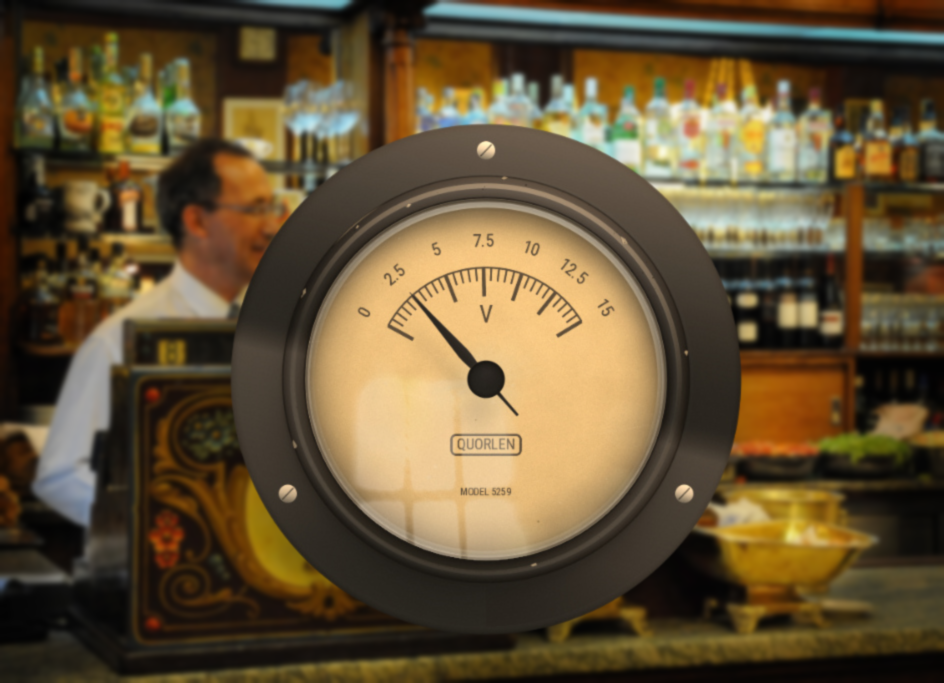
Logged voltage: 2.5 V
